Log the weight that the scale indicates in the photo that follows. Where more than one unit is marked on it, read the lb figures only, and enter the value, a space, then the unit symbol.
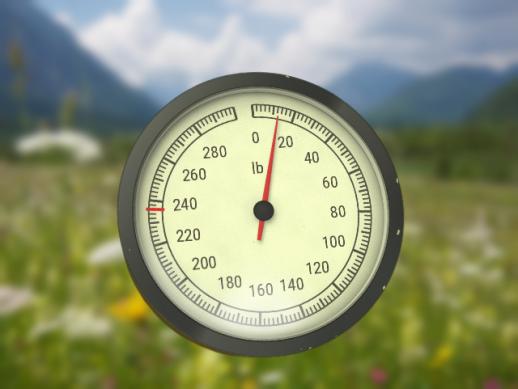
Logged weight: 12 lb
